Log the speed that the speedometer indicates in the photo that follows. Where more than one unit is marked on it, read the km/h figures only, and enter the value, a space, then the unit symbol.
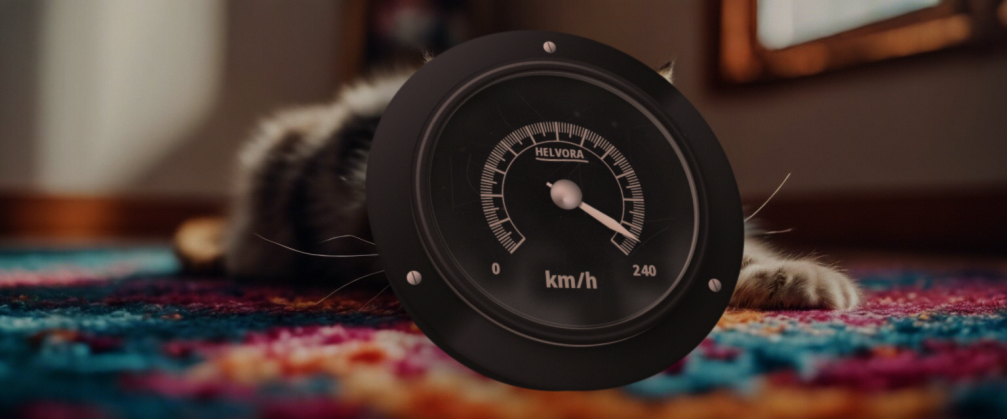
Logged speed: 230 km/h
